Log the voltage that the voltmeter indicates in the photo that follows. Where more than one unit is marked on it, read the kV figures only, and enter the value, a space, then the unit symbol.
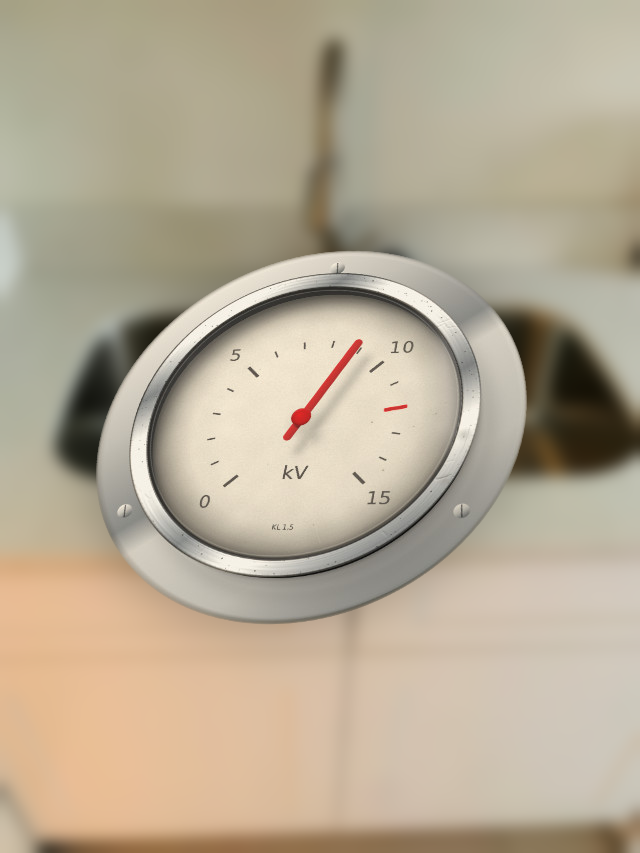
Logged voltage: 9 kV
